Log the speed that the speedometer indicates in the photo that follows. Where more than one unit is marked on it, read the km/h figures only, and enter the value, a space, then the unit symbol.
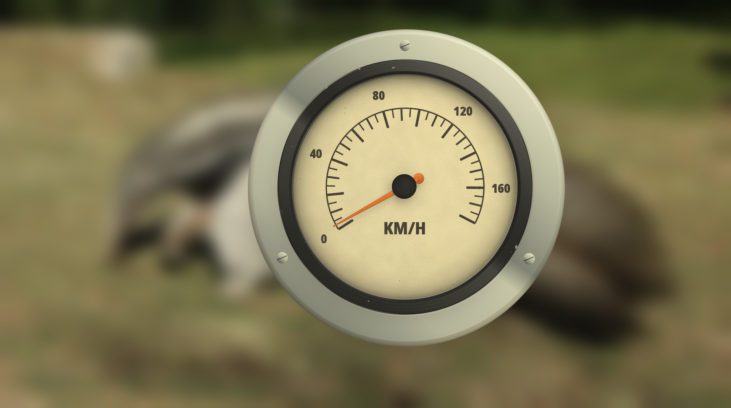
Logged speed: 2.5 km/h
